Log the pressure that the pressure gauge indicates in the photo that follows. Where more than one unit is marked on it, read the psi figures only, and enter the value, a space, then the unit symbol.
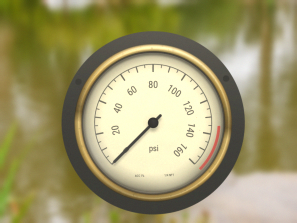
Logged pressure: 0 psi
